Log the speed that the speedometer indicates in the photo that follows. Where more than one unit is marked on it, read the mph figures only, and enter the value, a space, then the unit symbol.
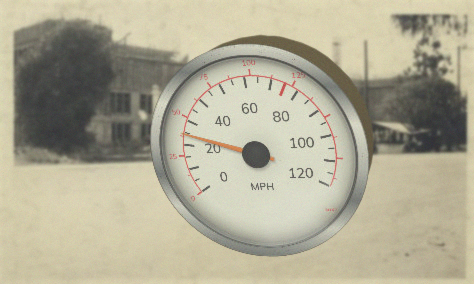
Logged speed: 25 mph
